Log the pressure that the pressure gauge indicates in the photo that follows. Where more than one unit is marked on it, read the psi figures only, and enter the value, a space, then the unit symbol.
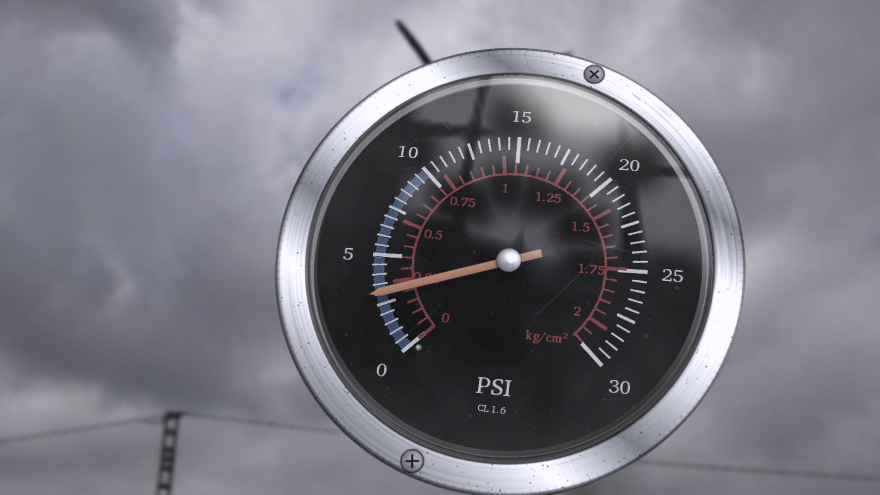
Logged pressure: 3 psi
